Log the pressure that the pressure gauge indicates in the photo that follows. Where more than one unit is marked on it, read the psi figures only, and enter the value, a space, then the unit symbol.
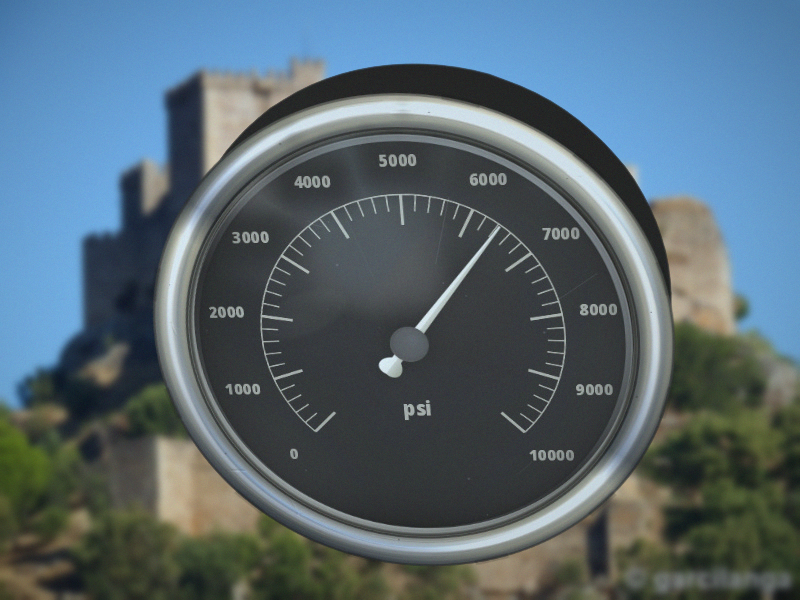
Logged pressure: 6400 psi
